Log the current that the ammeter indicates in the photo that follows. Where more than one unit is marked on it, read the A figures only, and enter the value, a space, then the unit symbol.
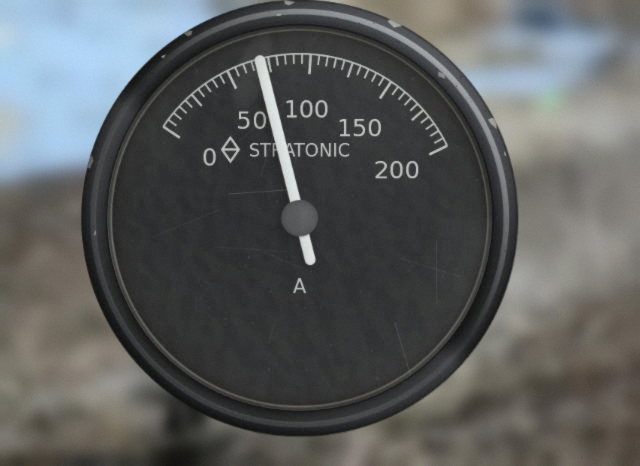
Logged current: 70 A
